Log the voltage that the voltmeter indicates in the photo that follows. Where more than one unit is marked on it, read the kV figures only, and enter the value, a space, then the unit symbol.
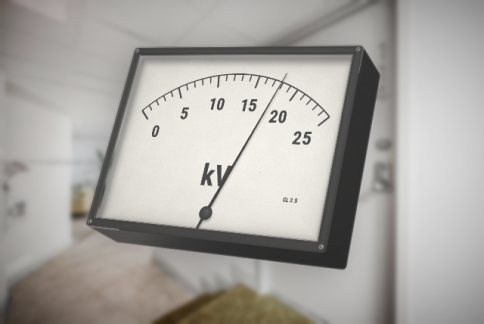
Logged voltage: 18 kV
